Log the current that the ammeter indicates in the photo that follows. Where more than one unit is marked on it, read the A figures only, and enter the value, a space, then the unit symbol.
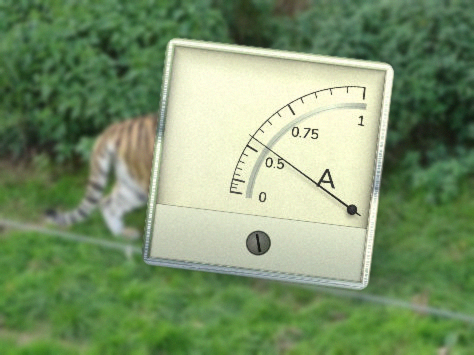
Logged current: 0.55 A
